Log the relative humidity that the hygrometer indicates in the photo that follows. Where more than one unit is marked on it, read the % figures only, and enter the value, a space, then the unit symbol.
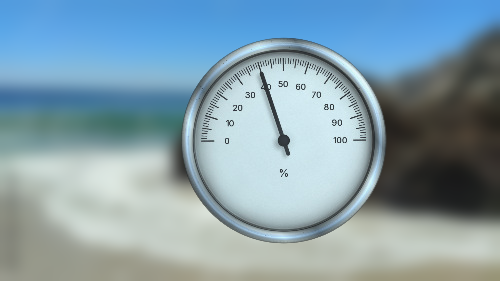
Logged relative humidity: 40 %
